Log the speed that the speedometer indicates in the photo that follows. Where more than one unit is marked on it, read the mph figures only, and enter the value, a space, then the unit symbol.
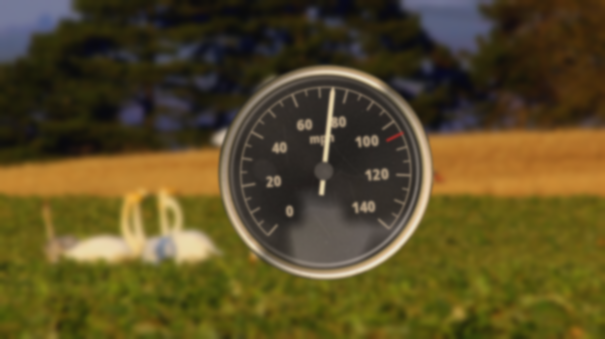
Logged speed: 75 mph
